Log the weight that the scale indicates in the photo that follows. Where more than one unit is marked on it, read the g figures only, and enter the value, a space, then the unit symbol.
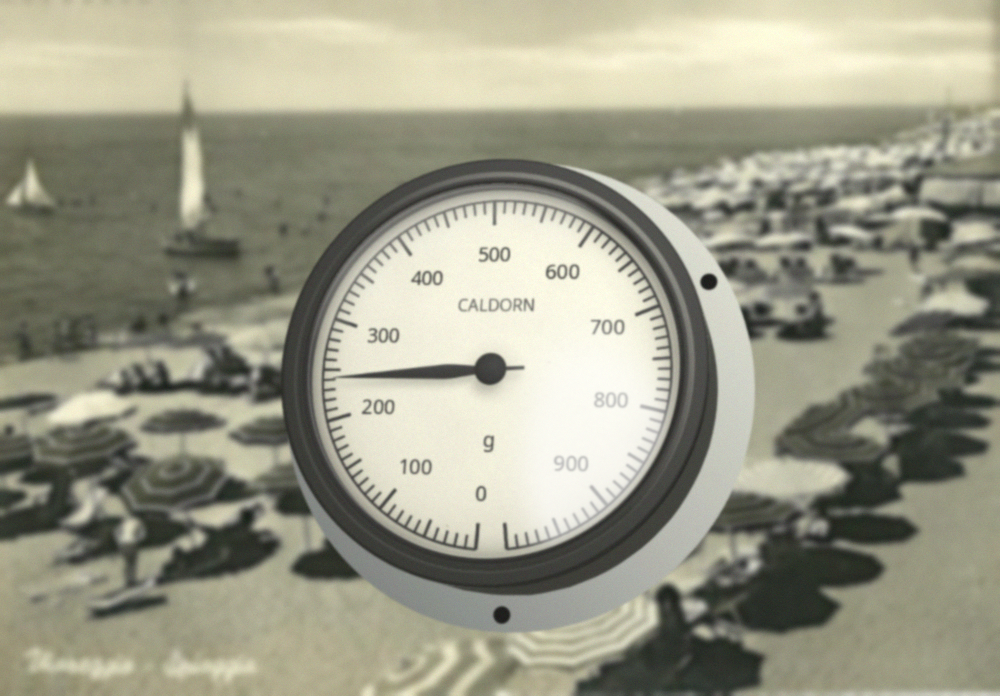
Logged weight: 240 g
